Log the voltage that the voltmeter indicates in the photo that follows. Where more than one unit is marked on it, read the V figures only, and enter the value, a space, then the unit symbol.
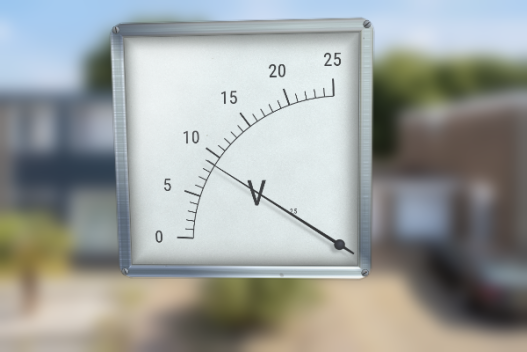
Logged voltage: 9 V
